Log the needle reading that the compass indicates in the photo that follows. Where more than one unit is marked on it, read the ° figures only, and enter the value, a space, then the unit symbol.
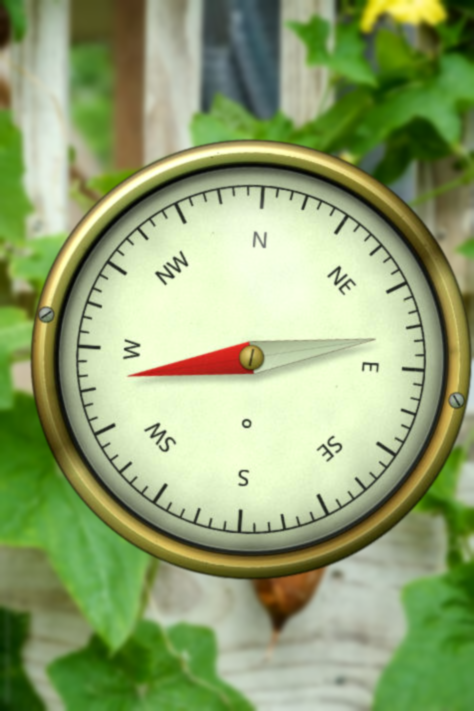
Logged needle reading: 257.5 °
